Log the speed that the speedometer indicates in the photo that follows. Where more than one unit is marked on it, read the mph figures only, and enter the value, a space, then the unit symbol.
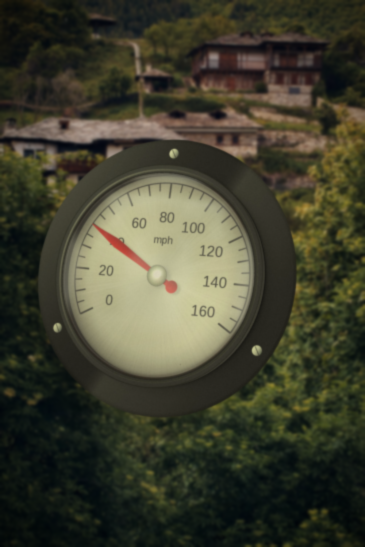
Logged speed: 40 mph
